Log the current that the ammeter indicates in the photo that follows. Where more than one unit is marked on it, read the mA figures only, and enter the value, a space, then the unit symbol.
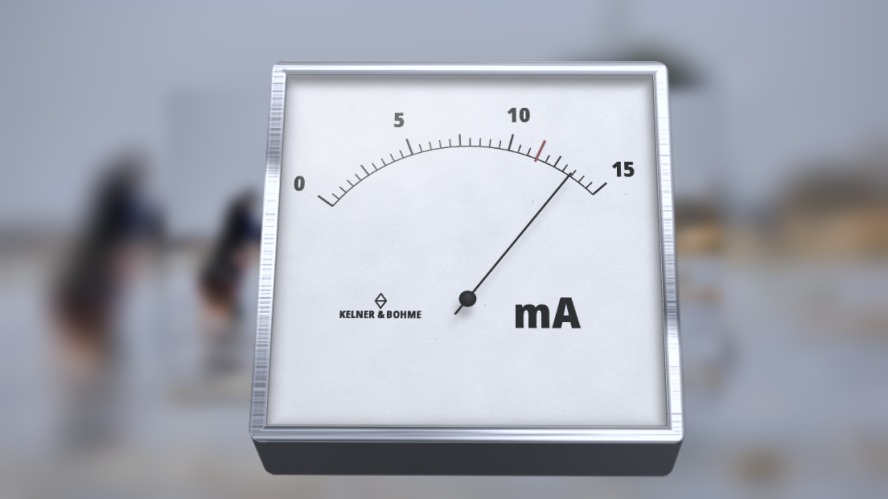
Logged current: 13.5 mA
